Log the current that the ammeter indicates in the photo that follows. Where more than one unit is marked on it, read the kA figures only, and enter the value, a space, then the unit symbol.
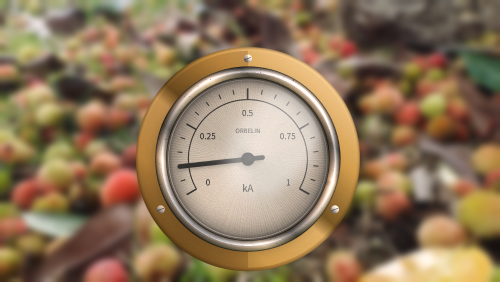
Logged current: 0.1 kA
